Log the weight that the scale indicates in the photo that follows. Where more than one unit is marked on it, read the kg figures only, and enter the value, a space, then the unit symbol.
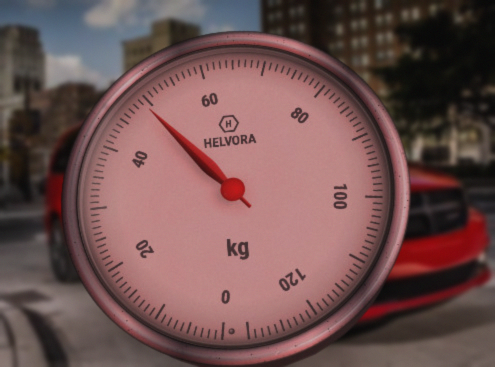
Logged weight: 49 kg
